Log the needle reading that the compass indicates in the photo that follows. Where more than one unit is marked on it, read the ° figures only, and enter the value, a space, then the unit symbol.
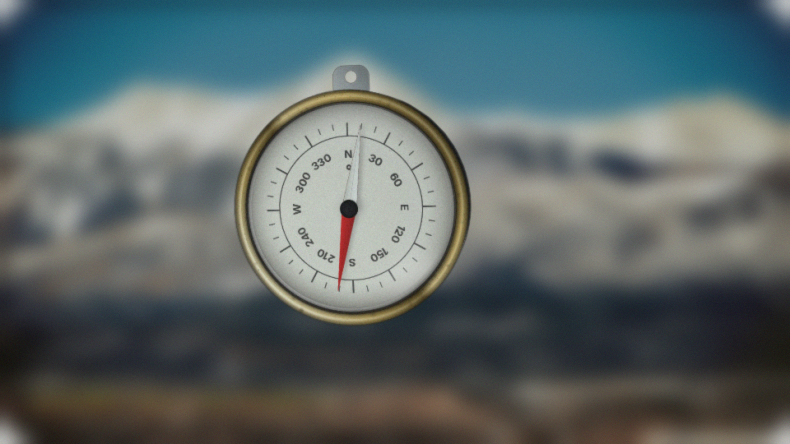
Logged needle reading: 190 °
